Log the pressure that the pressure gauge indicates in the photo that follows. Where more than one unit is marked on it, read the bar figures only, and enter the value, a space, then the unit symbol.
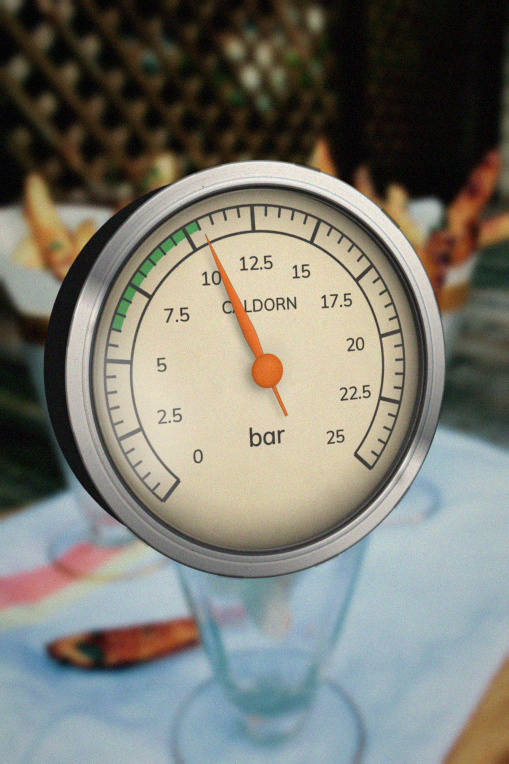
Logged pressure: 10.5 bar
